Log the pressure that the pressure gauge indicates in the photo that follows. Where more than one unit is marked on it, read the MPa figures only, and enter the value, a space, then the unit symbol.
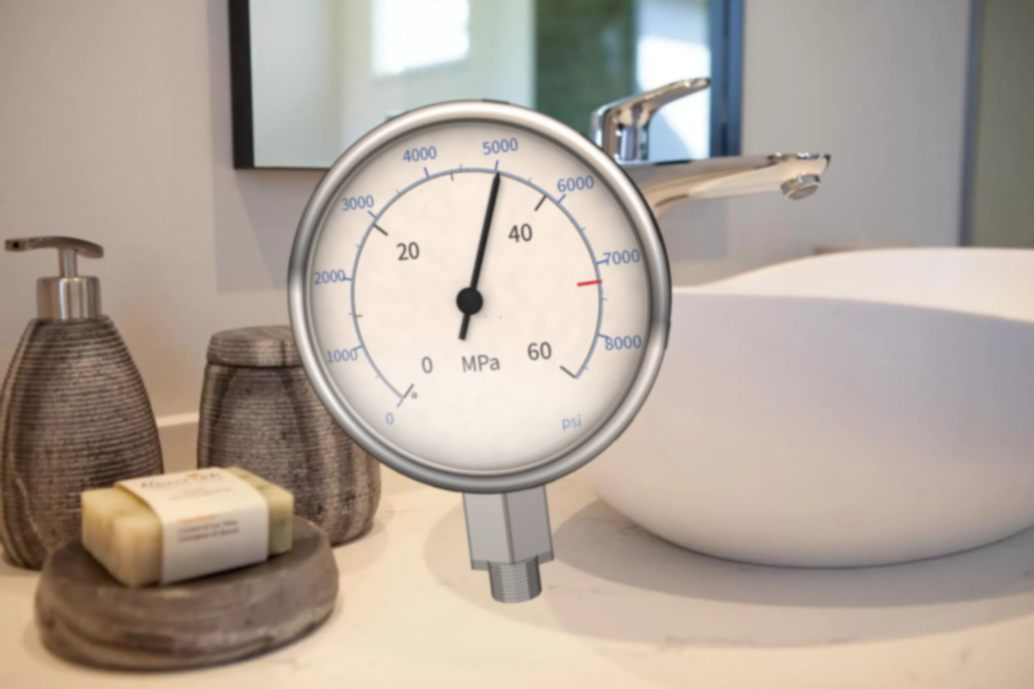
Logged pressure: 35 MPa
